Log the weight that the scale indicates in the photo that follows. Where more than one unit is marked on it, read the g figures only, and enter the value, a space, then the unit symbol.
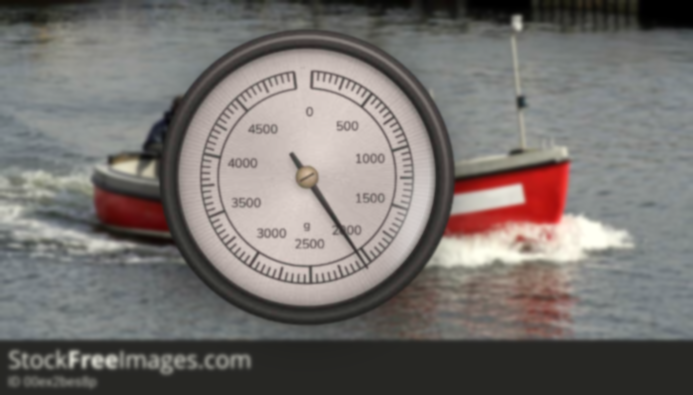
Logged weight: 2050 g
